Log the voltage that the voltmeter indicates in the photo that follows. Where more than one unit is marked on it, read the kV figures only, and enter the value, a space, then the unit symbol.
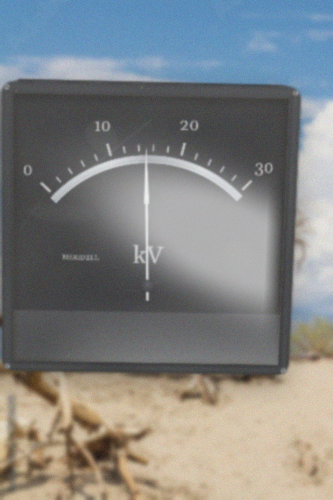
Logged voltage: 15 kV
